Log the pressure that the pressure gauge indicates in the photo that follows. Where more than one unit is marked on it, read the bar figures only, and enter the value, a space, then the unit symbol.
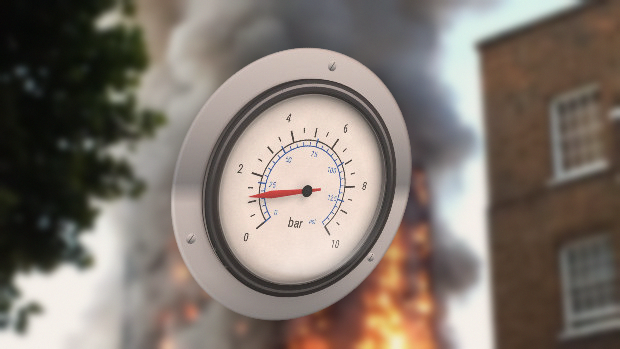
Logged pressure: 1.25 bar
